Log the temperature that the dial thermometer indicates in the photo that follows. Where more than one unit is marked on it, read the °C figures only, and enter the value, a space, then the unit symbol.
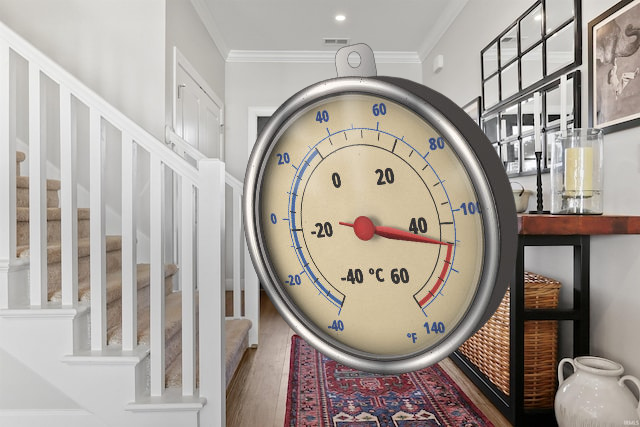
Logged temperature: 44 °C
